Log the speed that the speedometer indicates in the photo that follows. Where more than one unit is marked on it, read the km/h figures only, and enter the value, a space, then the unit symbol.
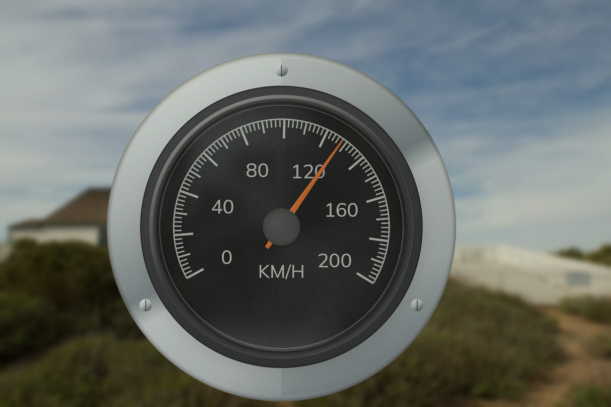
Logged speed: 128 km/h
